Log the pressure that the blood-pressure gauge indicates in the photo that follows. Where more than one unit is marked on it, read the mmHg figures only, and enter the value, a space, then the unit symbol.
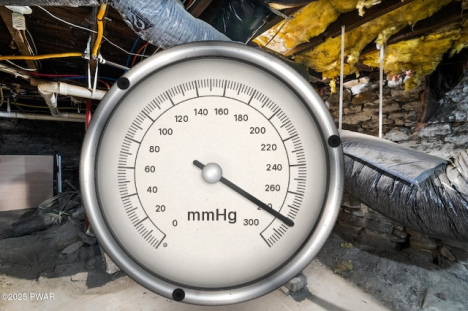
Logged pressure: 280 mmHg
